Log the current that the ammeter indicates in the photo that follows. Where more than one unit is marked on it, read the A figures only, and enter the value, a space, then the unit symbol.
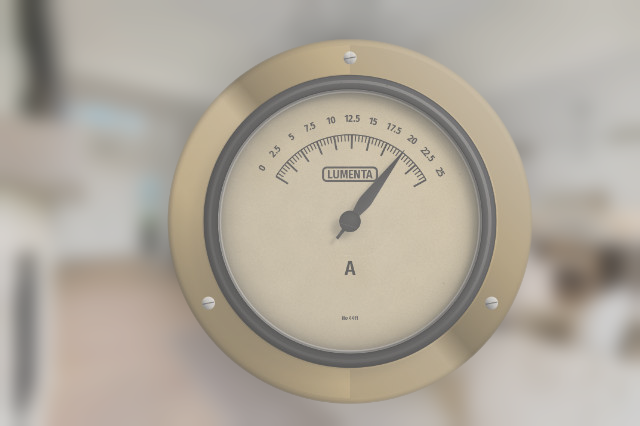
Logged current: 20 A
